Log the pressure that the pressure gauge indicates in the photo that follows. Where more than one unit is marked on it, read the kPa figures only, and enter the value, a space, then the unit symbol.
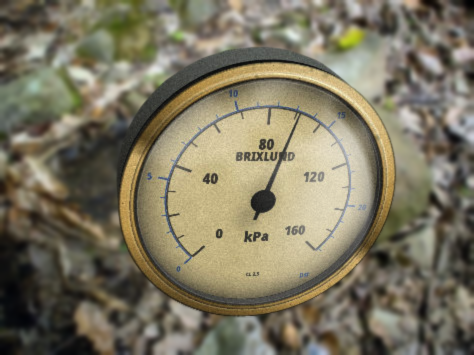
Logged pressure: 90 kPa
